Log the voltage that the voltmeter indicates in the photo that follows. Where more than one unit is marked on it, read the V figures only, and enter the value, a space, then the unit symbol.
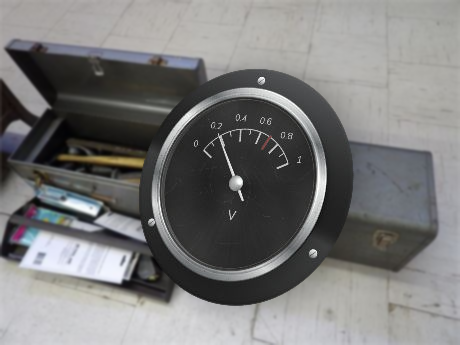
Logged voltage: 0.2 V
